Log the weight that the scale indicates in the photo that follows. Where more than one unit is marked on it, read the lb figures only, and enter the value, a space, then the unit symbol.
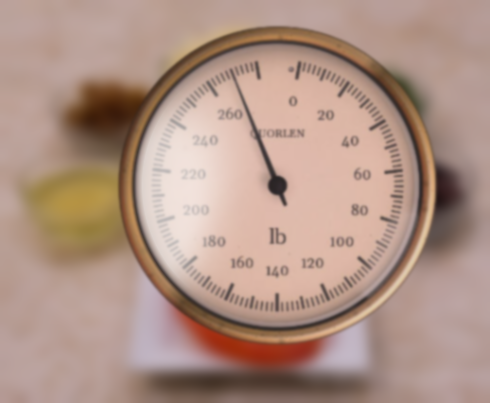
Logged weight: 270 lb
